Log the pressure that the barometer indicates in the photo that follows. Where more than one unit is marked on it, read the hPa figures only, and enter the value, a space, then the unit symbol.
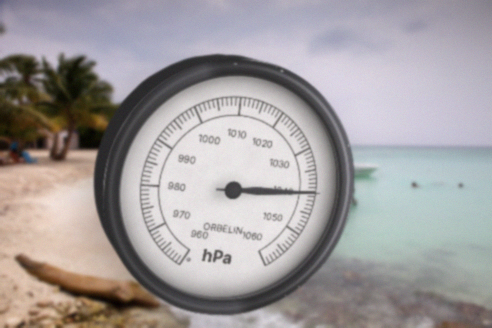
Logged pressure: 1040 hPa
